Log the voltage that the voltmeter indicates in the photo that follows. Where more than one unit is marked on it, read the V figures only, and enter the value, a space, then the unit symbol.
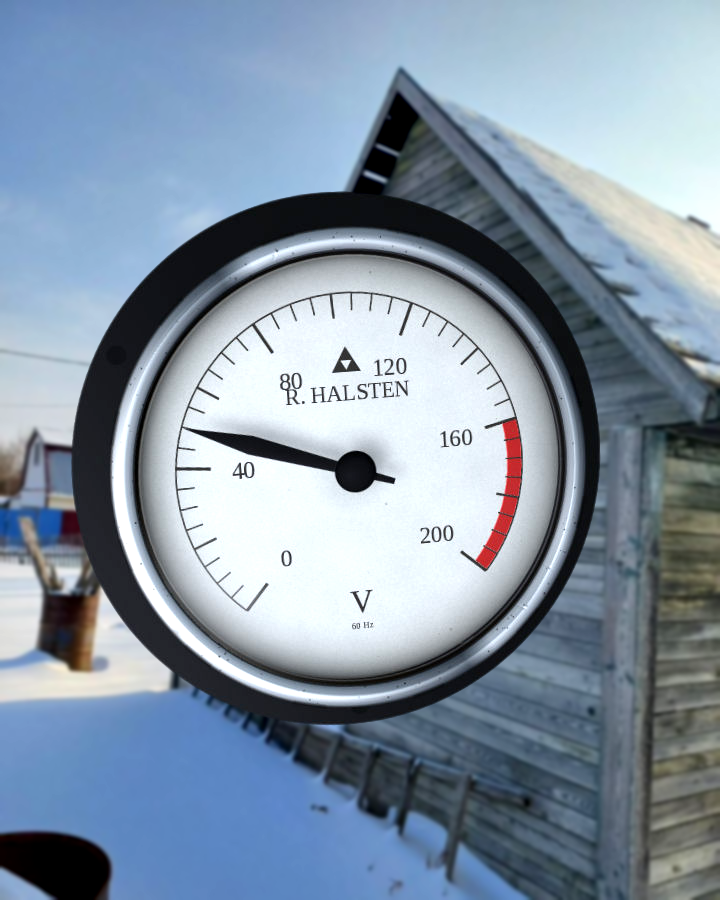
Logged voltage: 50 V
